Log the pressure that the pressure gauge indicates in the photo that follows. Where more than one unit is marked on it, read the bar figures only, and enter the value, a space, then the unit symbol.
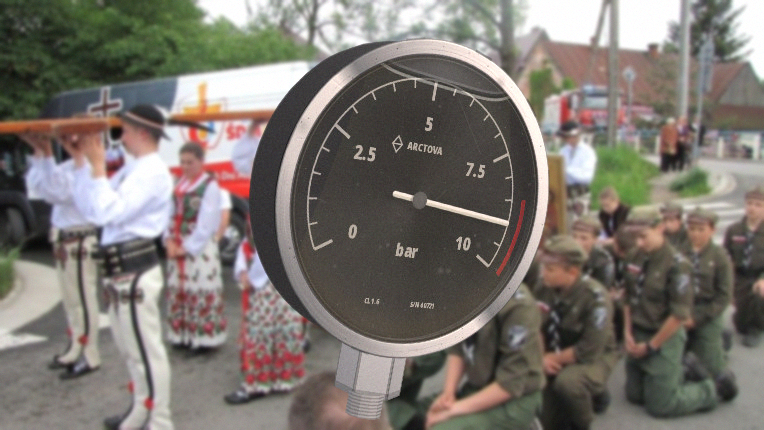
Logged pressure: 9 bar
